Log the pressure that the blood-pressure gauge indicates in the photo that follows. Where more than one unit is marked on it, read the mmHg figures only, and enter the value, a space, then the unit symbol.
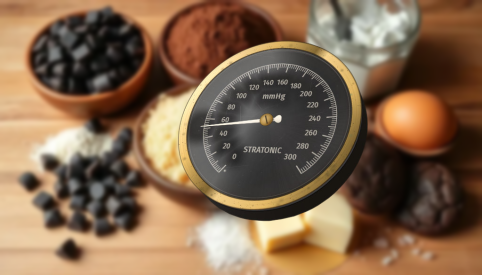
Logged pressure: 50 mmHg
